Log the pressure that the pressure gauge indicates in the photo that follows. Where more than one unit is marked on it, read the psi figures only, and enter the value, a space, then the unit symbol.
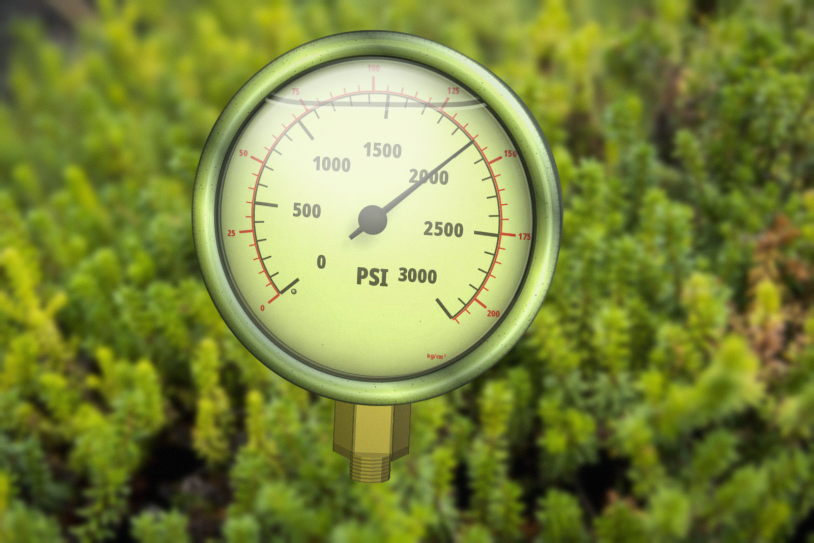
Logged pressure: 2000 psi
